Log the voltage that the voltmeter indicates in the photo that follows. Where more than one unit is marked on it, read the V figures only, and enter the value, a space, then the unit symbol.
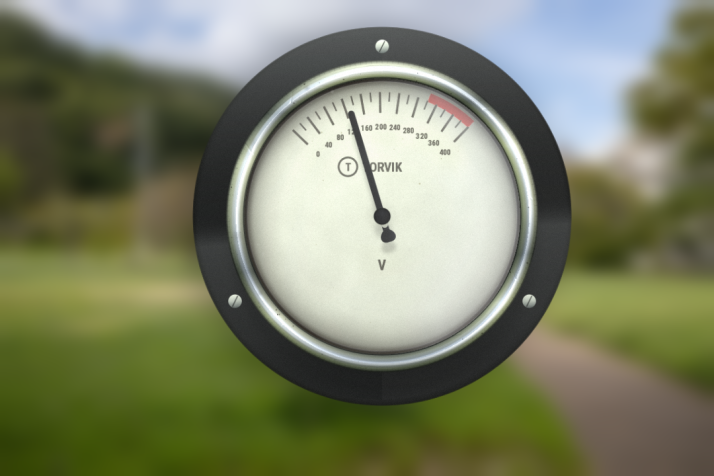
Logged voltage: 130 V
